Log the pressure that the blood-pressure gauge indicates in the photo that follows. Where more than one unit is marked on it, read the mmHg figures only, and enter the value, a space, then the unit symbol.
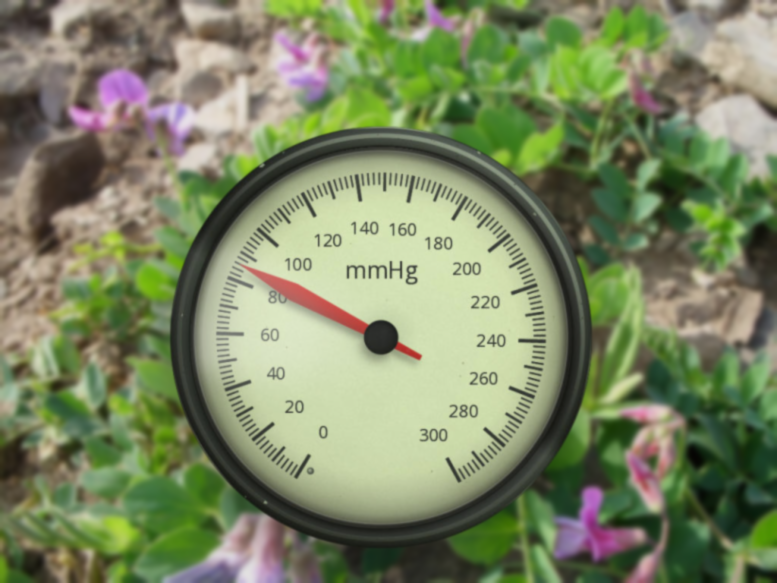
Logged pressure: 86 mmHg
